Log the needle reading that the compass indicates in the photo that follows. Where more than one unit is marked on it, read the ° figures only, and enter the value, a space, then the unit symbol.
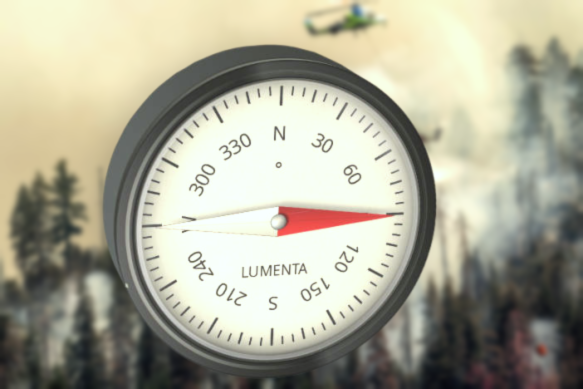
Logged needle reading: 90 °
